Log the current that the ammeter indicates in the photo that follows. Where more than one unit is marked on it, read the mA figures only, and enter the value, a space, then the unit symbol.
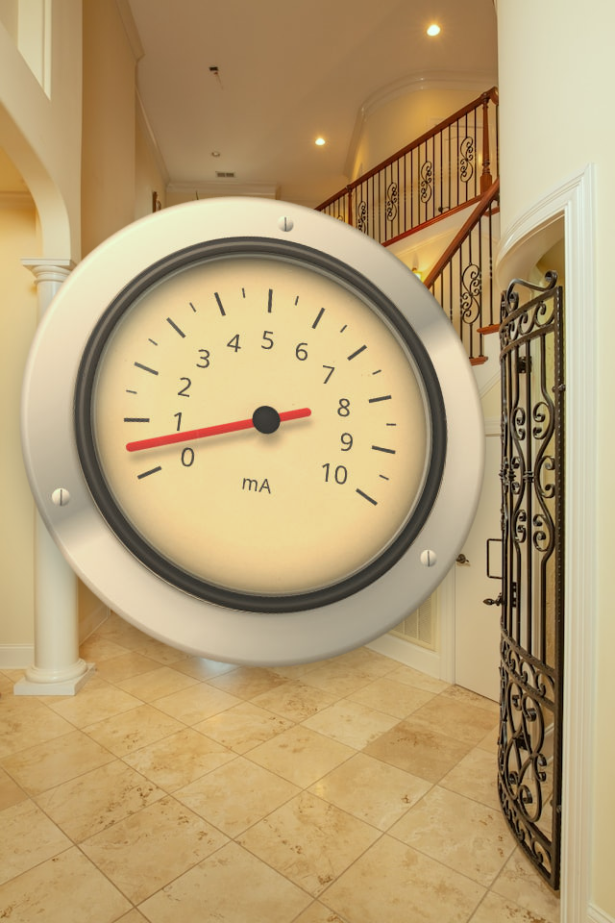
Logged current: 0.5 mA
